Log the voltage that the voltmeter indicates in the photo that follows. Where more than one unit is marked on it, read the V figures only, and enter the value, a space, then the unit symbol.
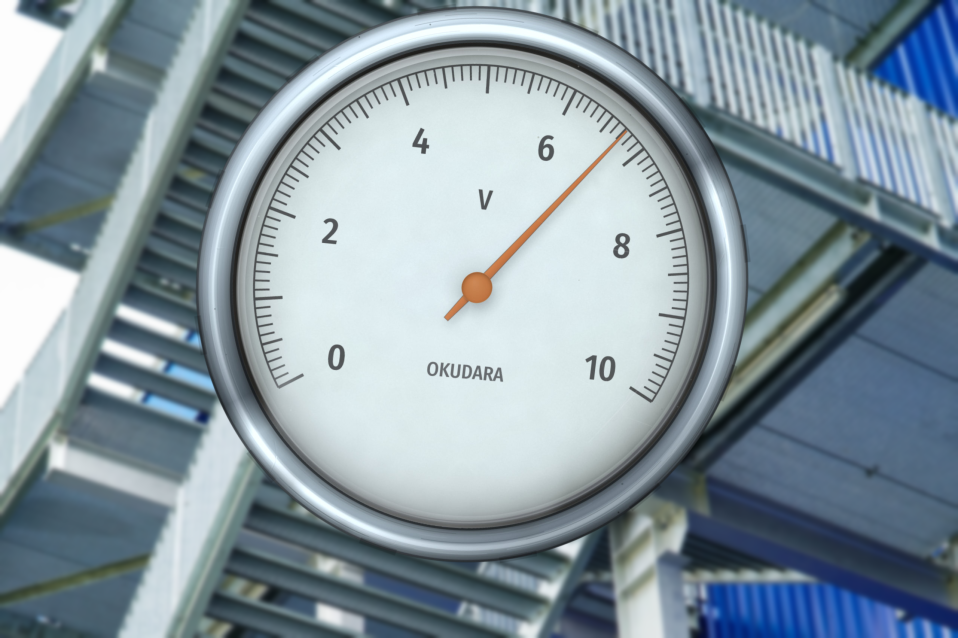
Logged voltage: 6.7 V
